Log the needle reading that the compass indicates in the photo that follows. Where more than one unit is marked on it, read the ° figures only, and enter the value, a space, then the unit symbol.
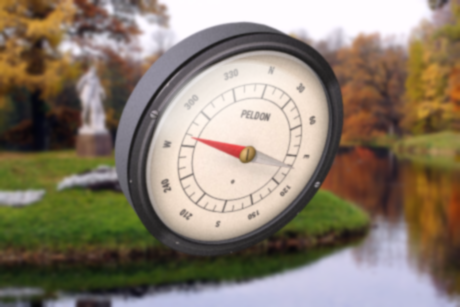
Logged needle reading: 280 °
